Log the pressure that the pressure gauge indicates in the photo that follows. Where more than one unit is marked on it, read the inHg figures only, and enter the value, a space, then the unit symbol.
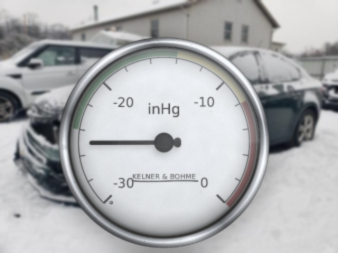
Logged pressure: -25 inHg
